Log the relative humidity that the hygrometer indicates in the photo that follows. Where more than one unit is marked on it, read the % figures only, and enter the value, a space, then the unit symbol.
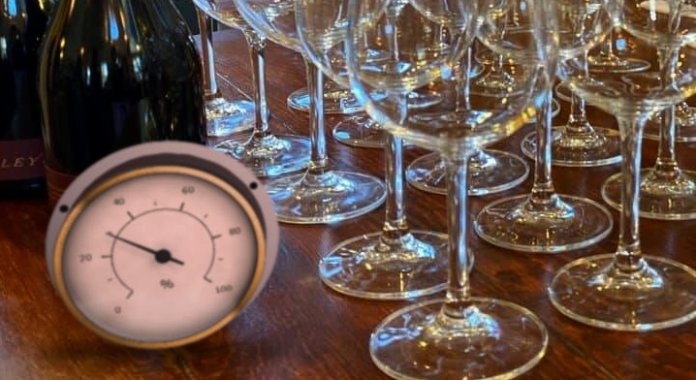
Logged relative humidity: 30 %
